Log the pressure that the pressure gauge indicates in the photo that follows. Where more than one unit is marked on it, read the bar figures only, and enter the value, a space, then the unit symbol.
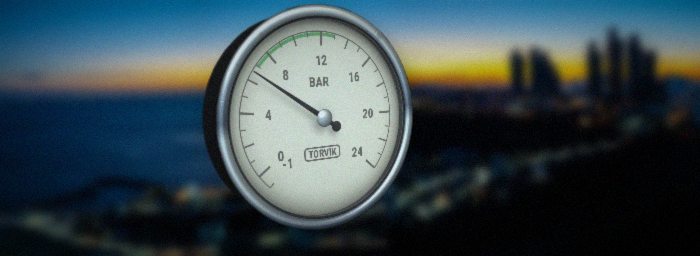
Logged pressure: 6.5 bar
